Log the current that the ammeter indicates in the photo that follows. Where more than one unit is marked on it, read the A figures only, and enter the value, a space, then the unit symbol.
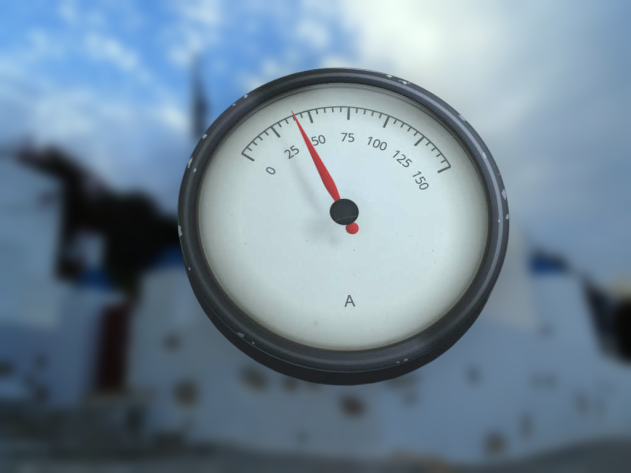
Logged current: 40 A
